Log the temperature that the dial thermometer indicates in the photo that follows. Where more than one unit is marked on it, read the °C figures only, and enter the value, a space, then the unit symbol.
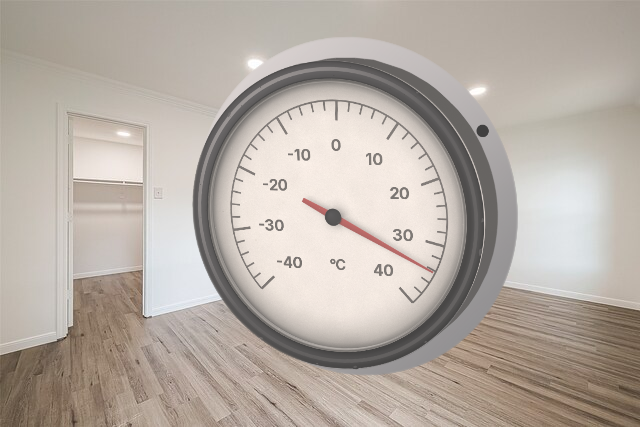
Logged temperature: 34 °C
